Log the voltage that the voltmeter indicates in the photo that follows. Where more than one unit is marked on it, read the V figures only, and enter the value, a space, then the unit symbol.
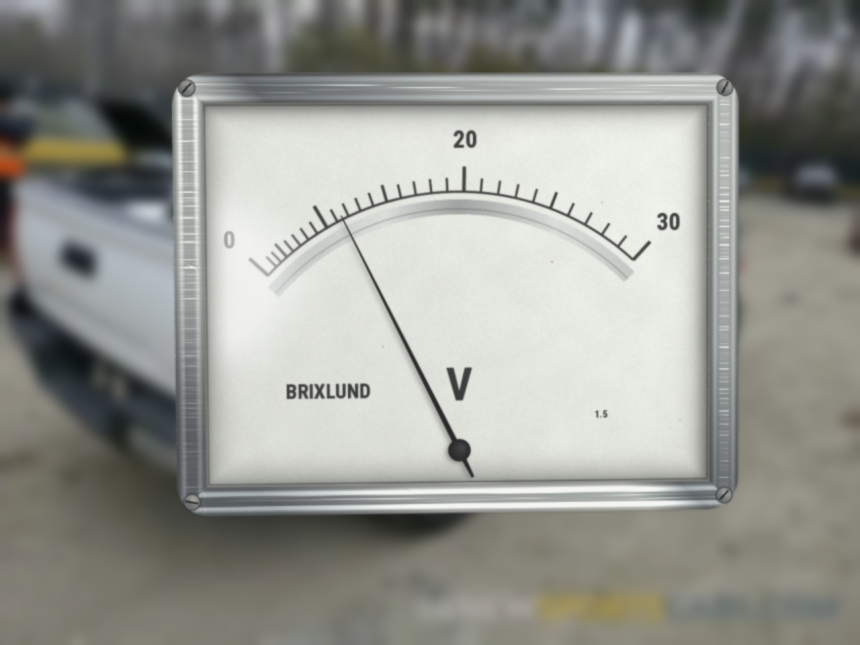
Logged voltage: 11.5 V
